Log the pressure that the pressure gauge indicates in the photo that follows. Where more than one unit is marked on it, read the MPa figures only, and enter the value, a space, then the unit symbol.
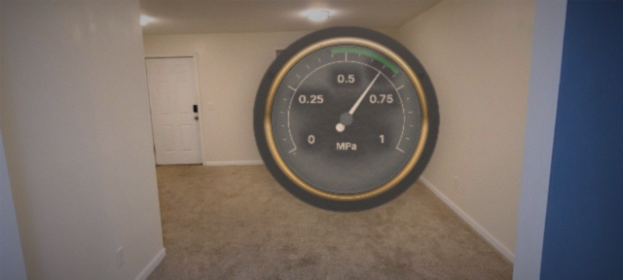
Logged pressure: 0.65 MPa
